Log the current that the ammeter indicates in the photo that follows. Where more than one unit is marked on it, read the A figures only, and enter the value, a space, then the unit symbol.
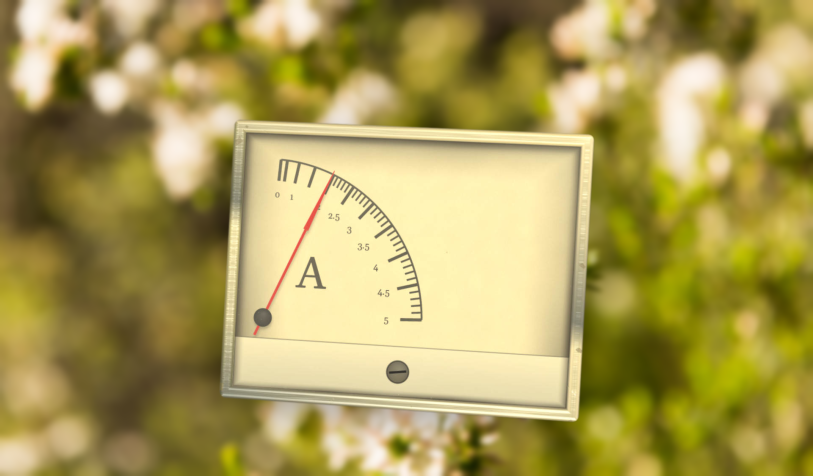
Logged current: 2 A
